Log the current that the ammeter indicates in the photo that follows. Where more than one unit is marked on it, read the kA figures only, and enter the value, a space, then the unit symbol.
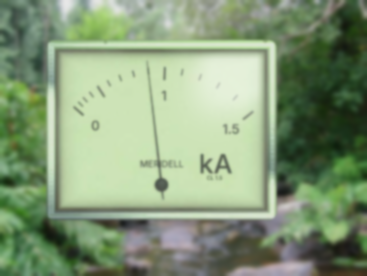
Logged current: 0.9 kA
